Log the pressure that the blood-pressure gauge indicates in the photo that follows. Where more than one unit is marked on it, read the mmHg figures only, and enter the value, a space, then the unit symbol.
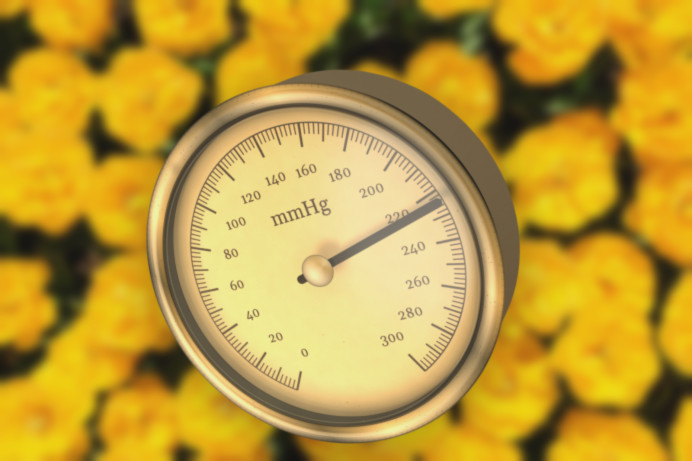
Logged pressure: 224 mmHg
